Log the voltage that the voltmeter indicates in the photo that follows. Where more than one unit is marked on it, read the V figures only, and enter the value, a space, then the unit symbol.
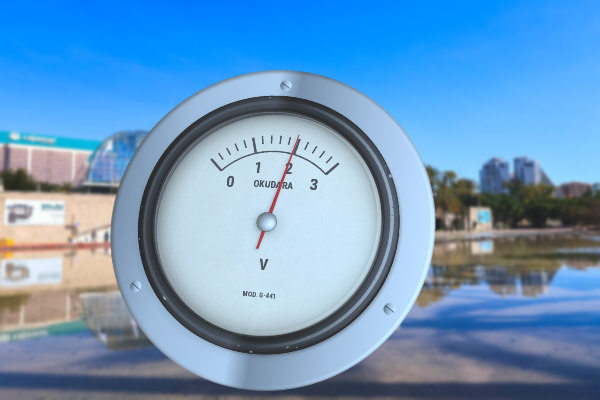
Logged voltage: 2 V
